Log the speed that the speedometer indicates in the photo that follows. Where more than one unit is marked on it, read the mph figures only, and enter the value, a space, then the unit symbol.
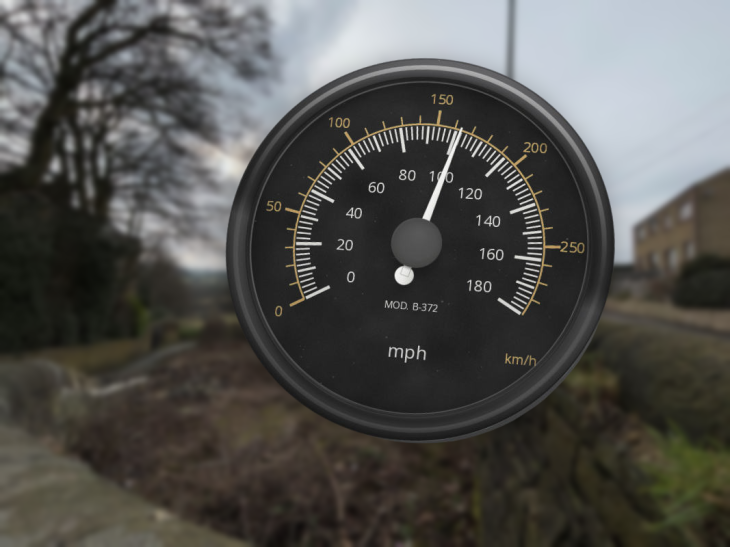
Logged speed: 102 mph
